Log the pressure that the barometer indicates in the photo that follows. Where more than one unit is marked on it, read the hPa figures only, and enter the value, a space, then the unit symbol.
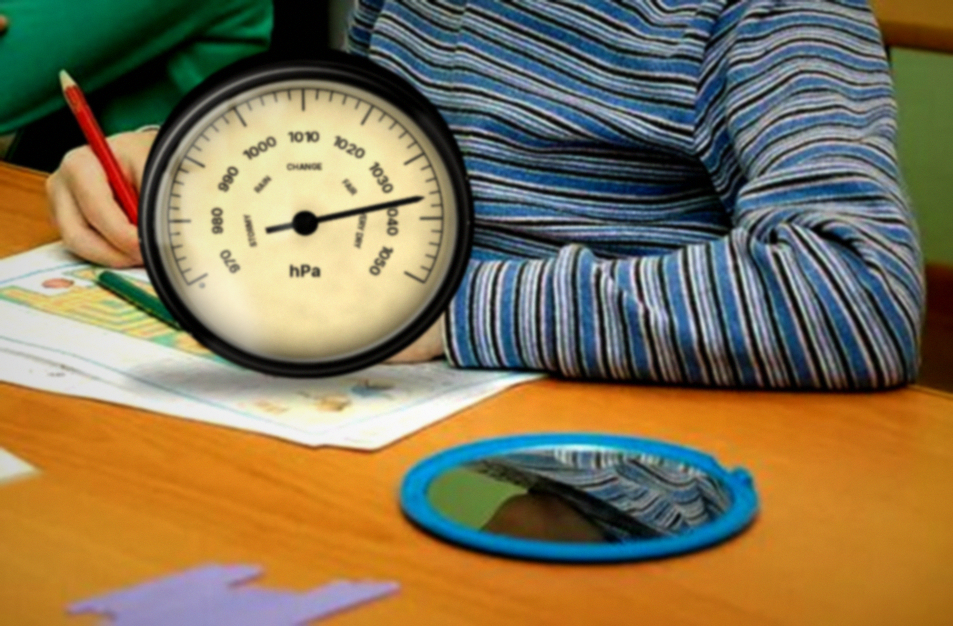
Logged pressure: 1036 hPa
